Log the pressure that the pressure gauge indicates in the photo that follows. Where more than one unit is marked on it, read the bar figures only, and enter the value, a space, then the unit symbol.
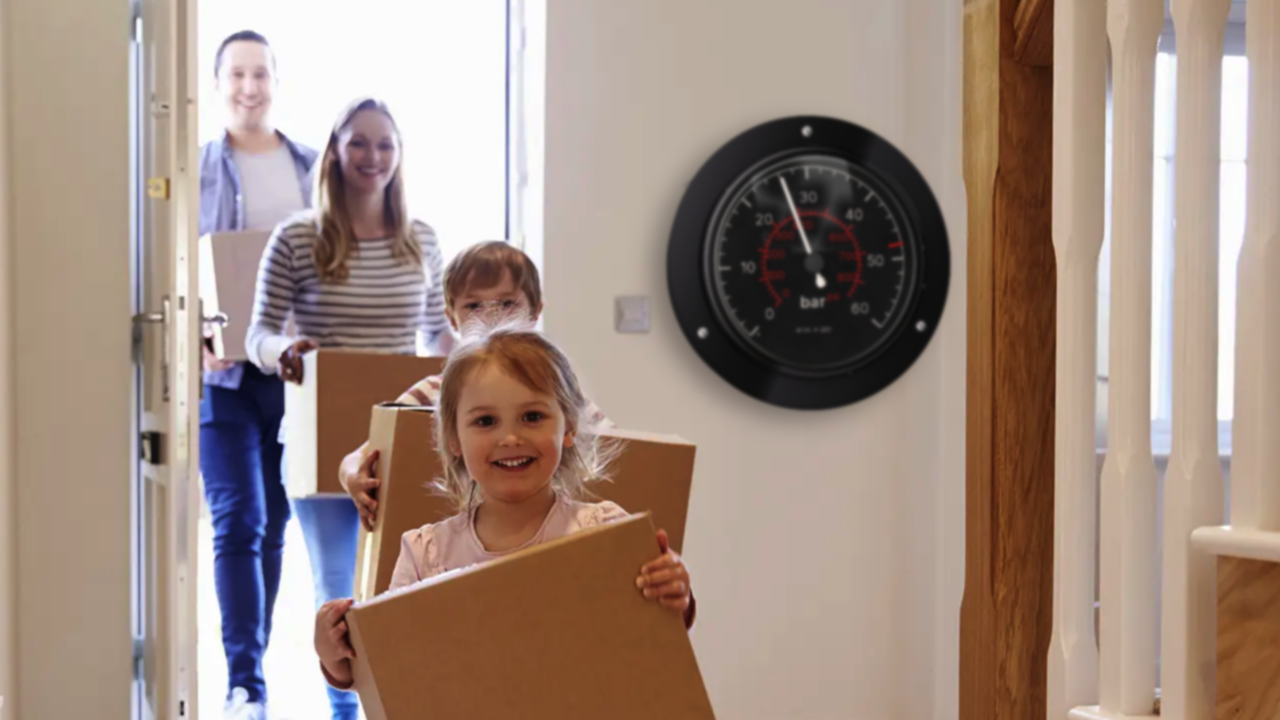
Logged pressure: 26 bar
